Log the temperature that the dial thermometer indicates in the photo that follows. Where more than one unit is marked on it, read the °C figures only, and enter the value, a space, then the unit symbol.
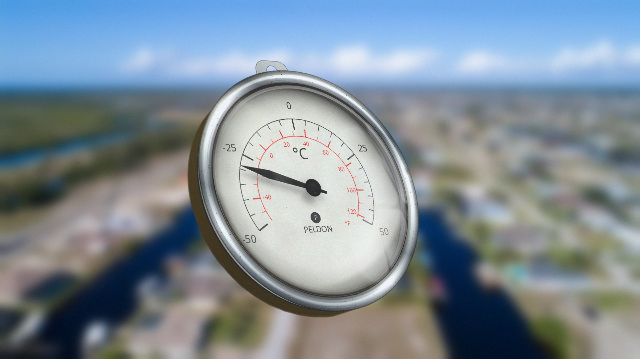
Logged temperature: -30 °C
